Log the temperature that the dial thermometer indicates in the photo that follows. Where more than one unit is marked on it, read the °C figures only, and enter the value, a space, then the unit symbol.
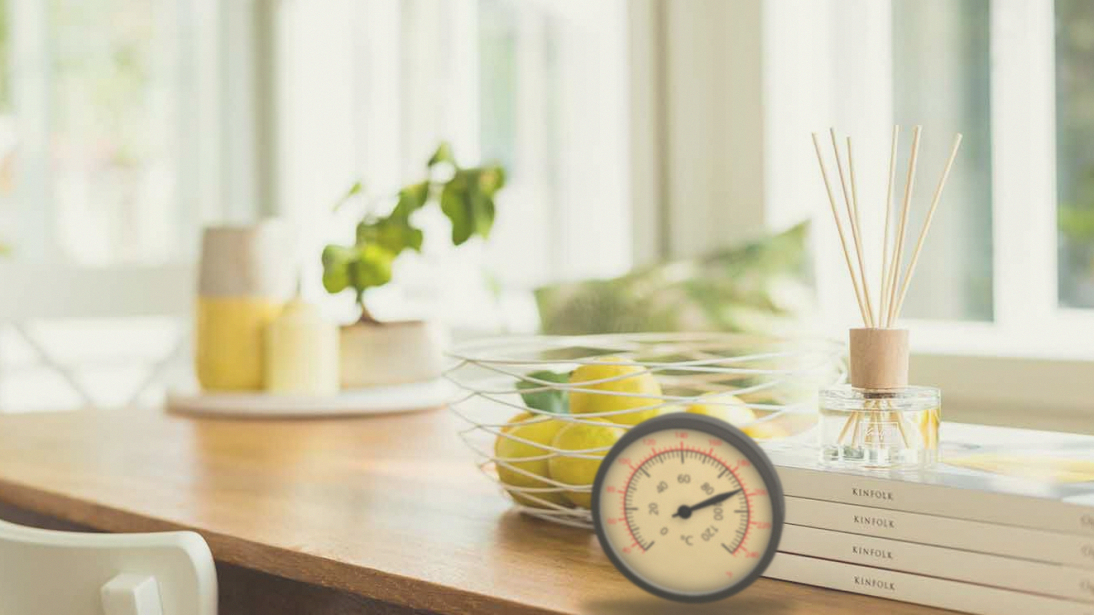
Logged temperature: 90 °C
